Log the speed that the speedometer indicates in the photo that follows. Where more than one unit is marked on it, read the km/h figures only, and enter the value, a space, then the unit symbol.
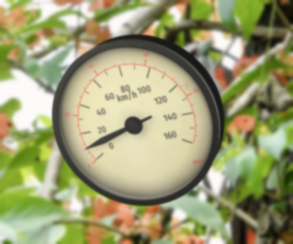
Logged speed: 10 km/h
